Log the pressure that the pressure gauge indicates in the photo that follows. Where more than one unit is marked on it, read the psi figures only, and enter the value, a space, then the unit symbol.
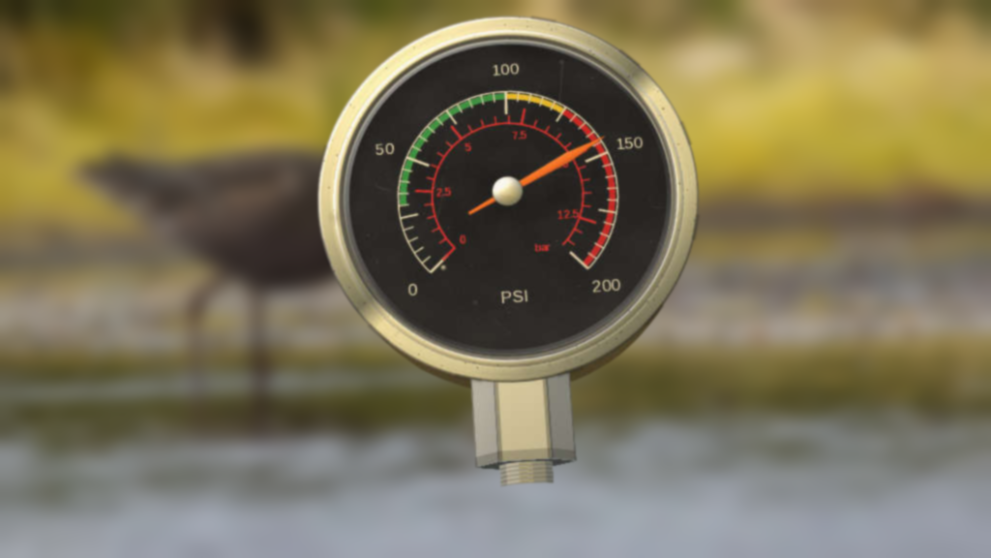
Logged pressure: 145 psi
